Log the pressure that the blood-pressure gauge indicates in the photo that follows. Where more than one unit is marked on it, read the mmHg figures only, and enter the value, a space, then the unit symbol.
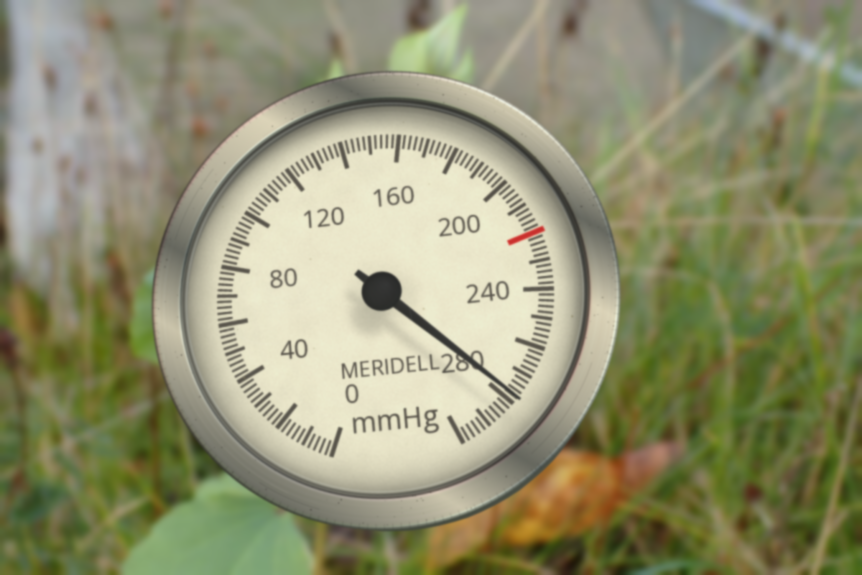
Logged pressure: 278 mmHg
